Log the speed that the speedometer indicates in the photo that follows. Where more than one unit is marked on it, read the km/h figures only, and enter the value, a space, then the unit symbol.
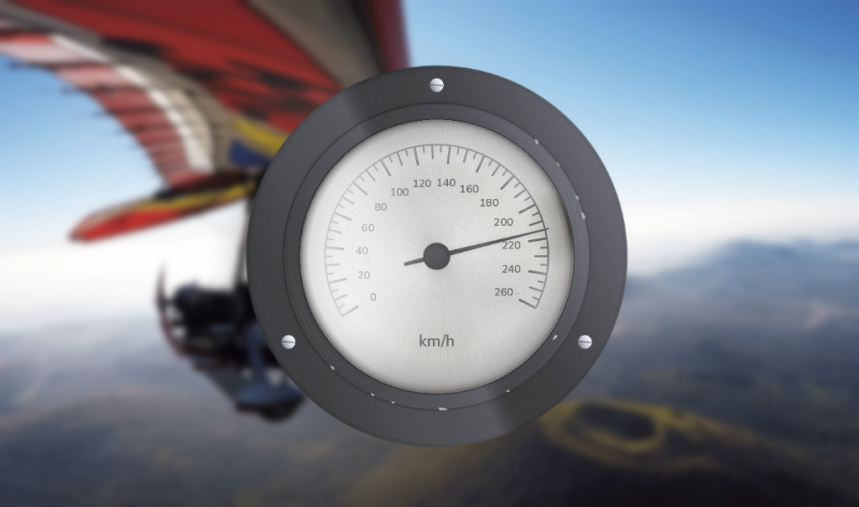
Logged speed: 215 km/h
